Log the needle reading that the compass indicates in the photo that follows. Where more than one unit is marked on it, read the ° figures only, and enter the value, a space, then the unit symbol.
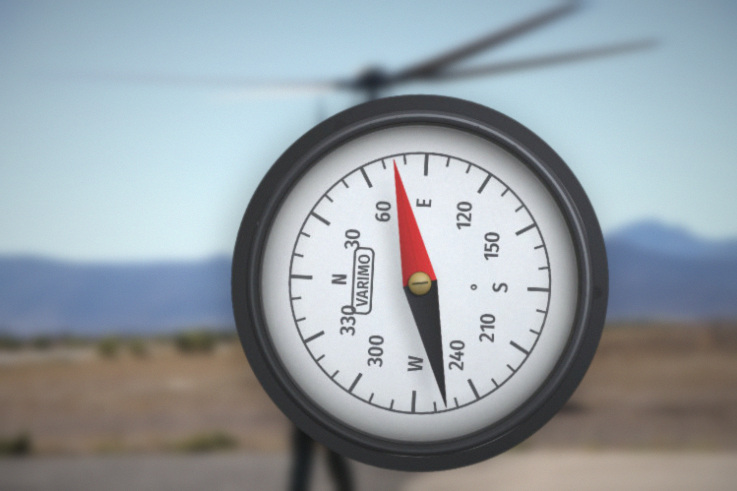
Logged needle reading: 75 °
